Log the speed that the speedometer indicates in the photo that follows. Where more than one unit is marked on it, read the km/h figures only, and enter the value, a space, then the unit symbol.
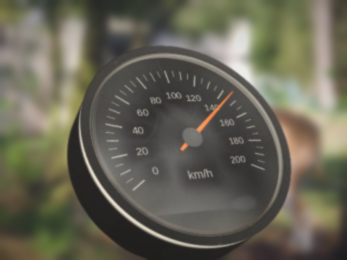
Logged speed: 145 km/h
